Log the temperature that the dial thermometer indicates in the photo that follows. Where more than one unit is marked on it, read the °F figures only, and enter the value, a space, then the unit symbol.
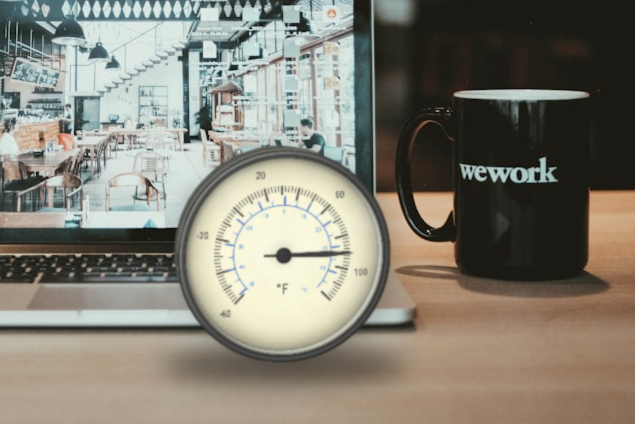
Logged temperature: 90 °F
